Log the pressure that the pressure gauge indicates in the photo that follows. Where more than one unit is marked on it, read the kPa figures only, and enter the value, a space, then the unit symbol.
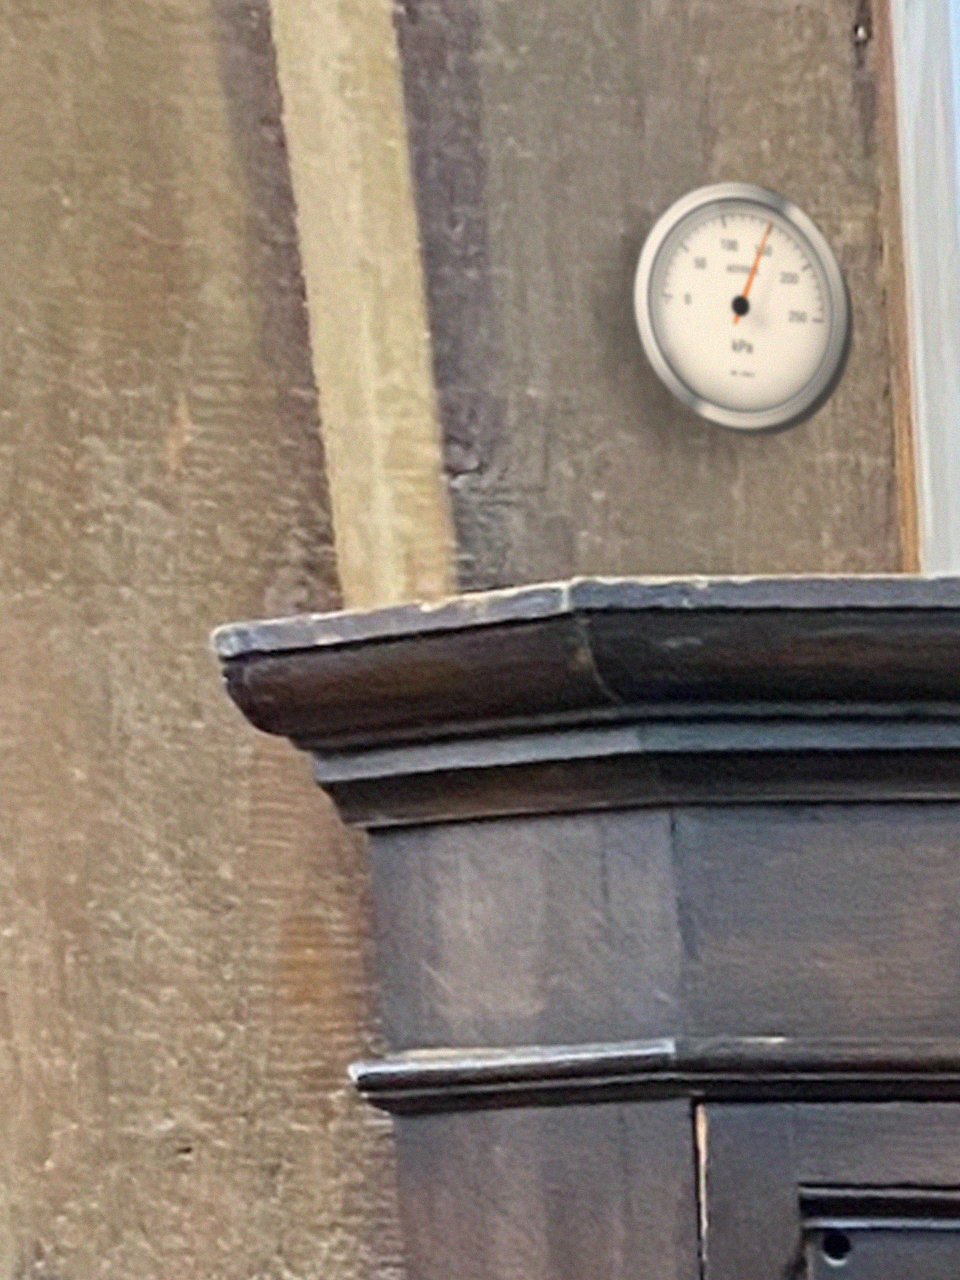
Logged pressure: 150 kPa
